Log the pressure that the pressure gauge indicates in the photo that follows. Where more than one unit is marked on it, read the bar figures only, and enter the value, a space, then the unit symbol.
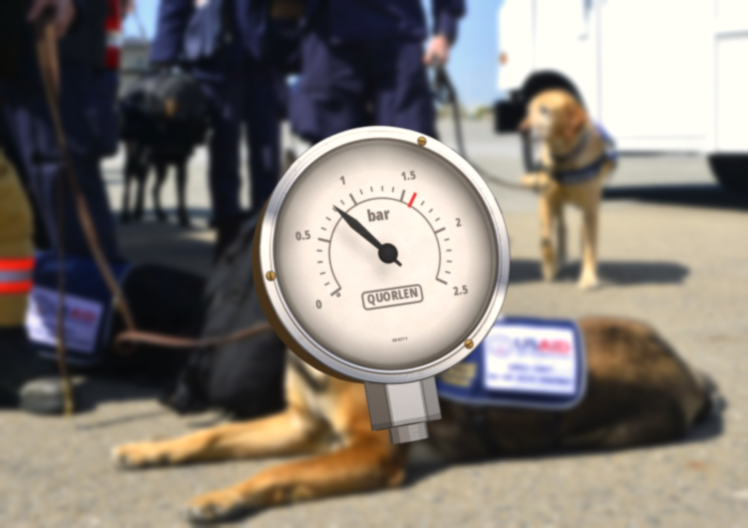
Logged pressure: 0.8 bar
